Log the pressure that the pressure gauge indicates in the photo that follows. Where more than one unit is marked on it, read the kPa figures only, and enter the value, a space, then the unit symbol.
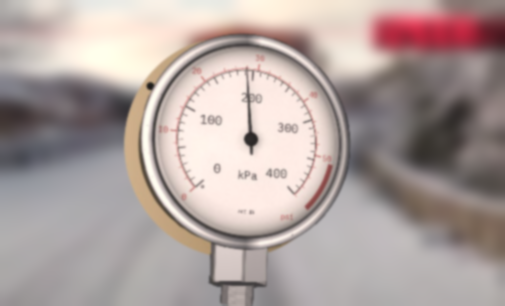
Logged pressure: 190 kPa
